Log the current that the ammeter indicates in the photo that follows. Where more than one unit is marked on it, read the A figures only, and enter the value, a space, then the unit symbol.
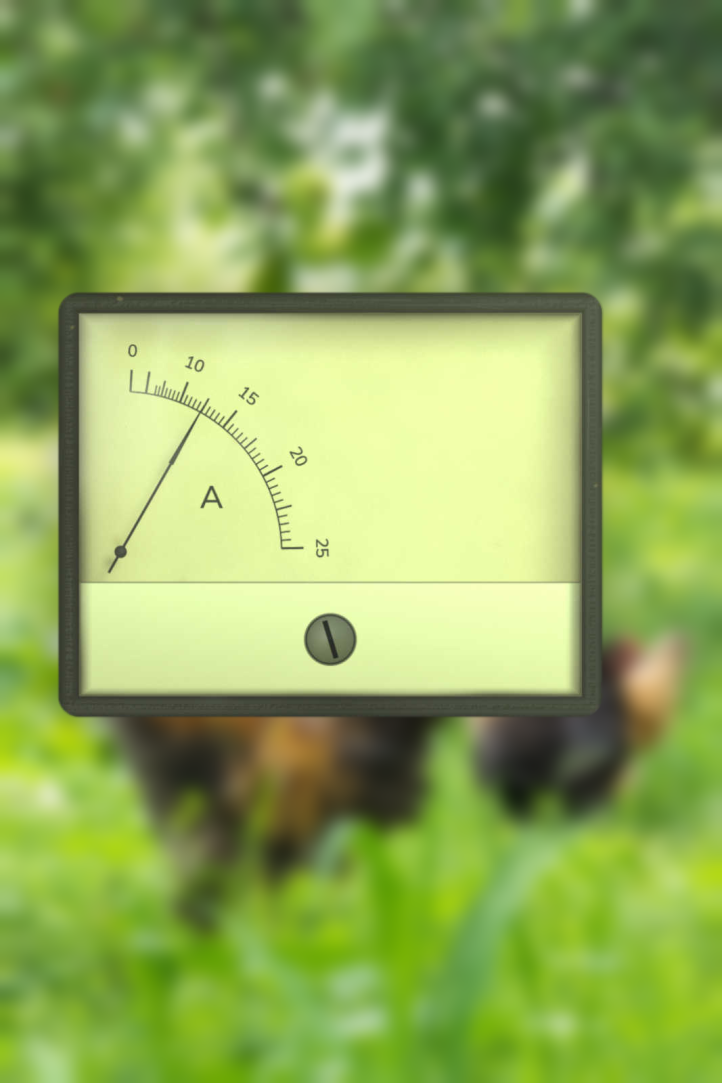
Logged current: 12.5 A
